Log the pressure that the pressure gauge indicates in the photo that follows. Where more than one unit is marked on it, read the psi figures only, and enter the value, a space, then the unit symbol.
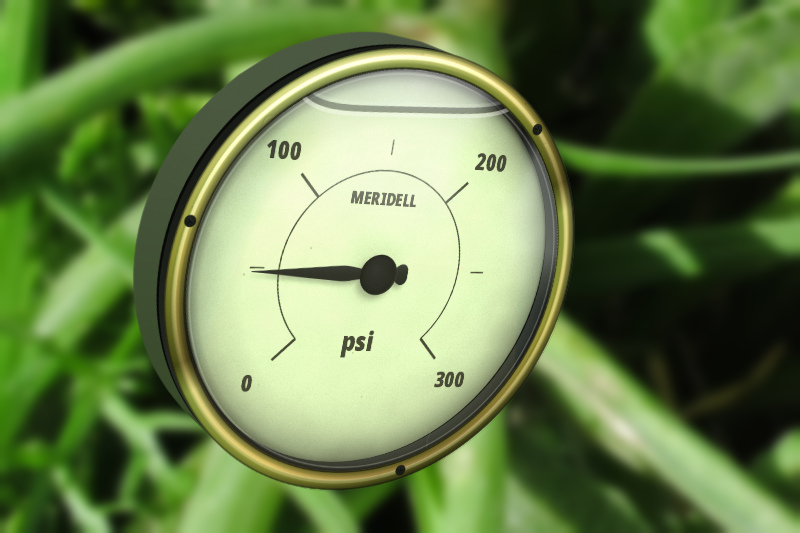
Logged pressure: 50 psi
